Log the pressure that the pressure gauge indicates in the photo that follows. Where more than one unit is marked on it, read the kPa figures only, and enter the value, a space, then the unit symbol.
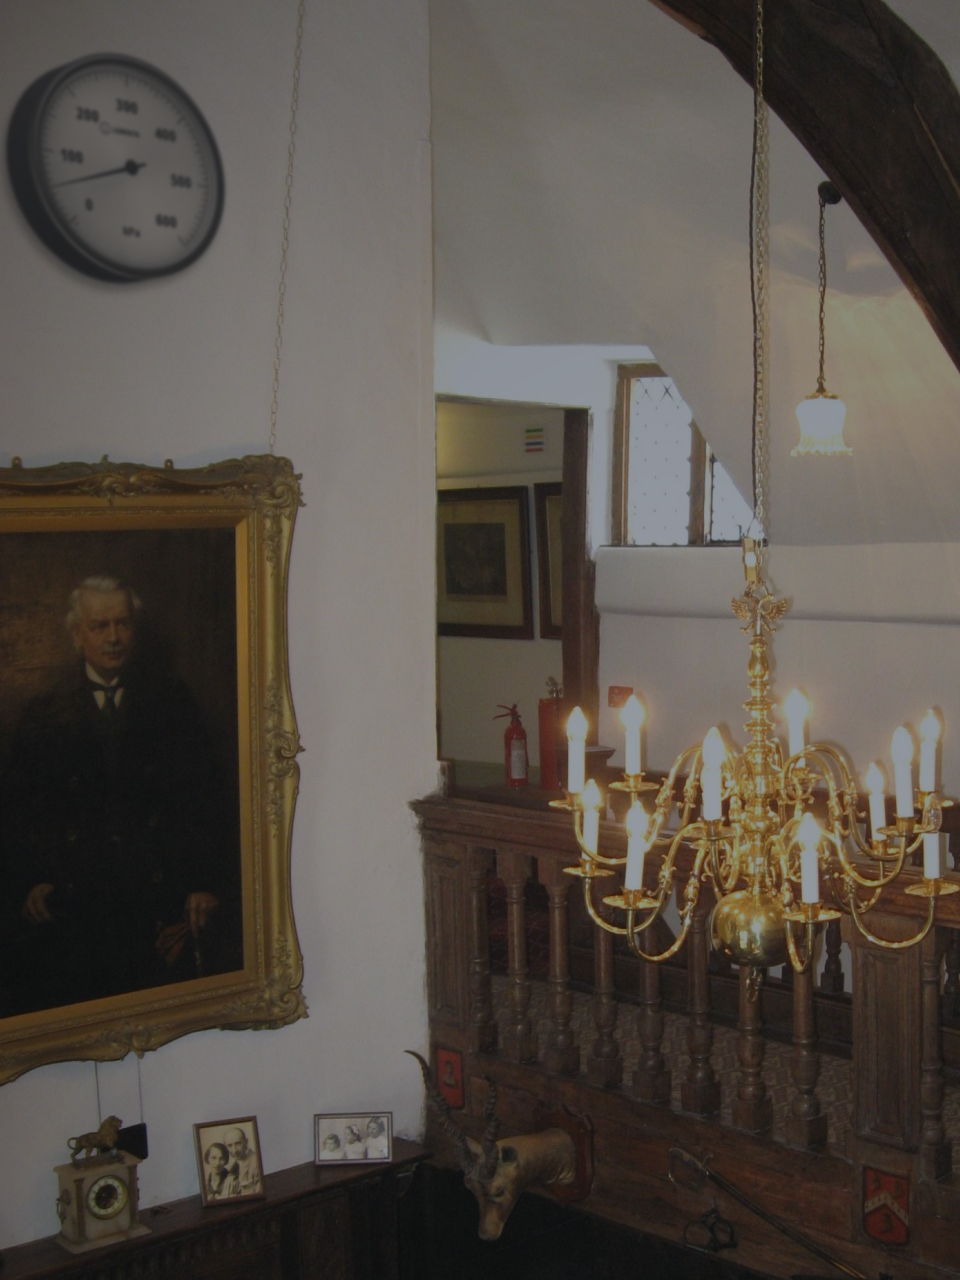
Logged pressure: 50 kPa
